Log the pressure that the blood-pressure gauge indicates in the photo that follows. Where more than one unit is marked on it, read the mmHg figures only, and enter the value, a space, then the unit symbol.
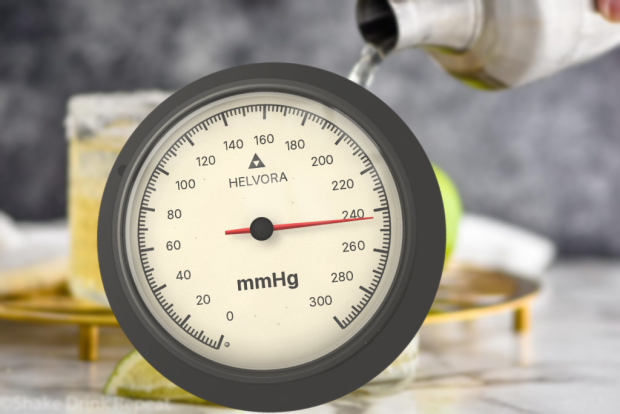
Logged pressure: 244 mmHg
